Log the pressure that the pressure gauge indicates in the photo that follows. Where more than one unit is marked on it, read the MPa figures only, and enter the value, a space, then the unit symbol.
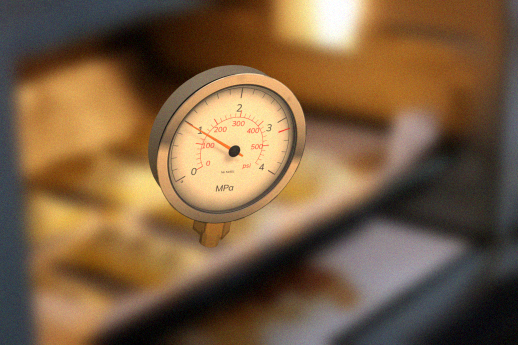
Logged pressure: 1 MPa
